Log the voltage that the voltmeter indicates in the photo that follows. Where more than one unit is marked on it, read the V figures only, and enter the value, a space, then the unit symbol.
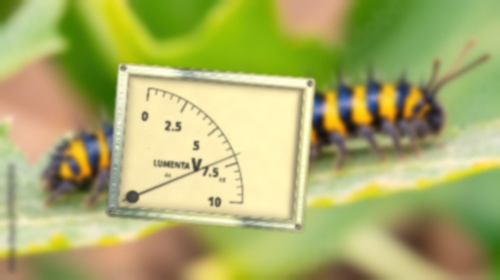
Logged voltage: 7 V
